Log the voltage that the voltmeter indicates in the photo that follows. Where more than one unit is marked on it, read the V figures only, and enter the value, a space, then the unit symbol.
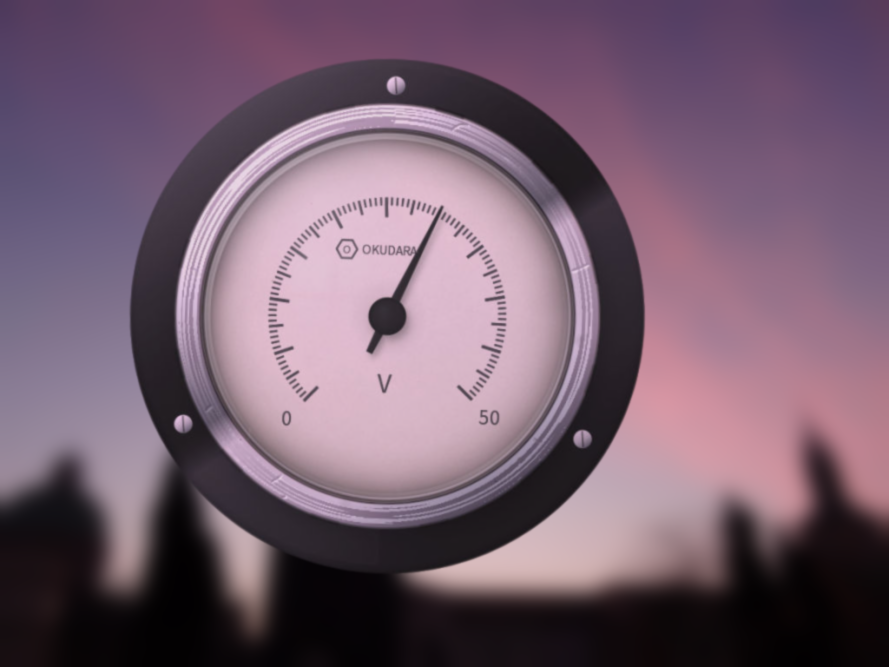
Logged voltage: 30 V
